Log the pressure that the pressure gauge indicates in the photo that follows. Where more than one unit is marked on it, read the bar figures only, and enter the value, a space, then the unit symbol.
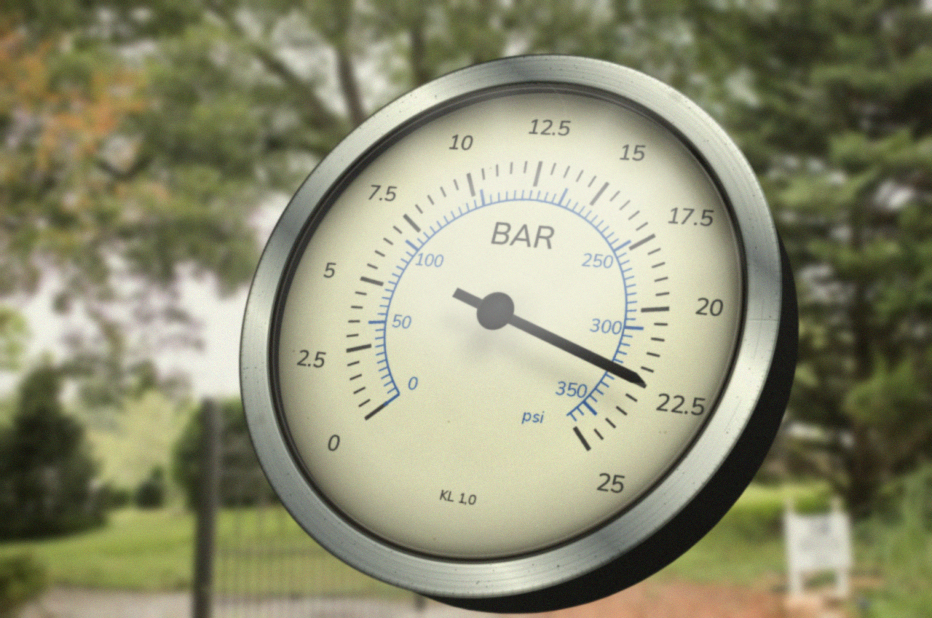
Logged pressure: 22.5 bar
